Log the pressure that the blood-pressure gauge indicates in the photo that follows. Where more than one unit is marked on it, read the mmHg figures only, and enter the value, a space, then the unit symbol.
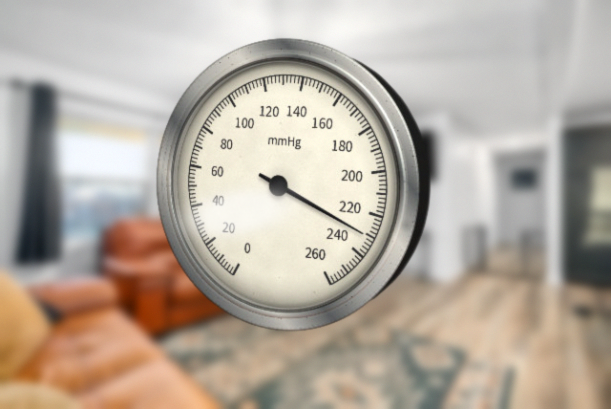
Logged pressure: 230 mmHg
